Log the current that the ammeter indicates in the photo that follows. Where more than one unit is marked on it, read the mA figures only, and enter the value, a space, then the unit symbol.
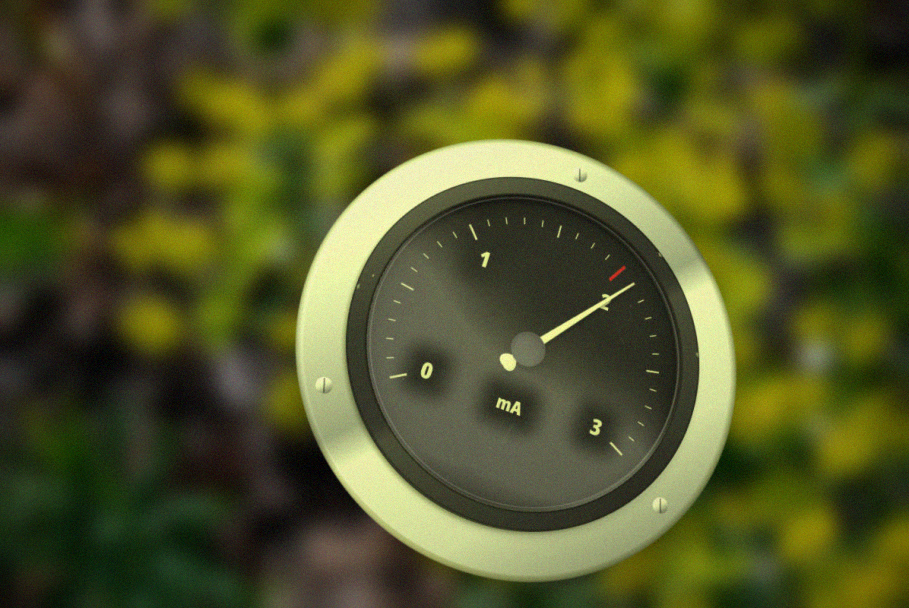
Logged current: 2 mA
